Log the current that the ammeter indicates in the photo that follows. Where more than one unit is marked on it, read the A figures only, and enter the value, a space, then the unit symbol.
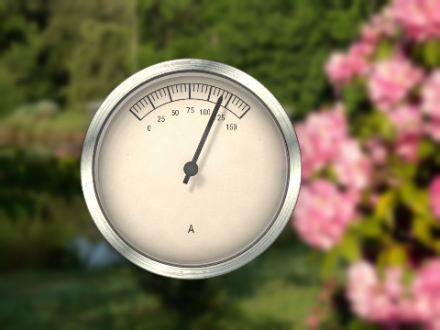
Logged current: 115 A
